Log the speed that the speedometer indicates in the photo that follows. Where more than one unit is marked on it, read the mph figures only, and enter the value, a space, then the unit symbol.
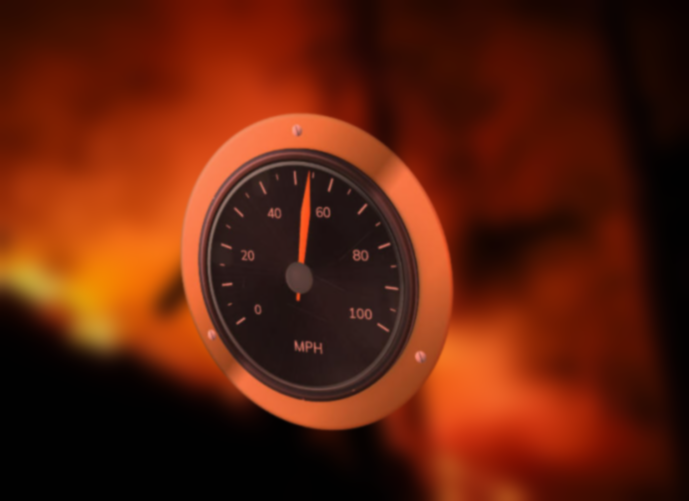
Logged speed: 55 mph
